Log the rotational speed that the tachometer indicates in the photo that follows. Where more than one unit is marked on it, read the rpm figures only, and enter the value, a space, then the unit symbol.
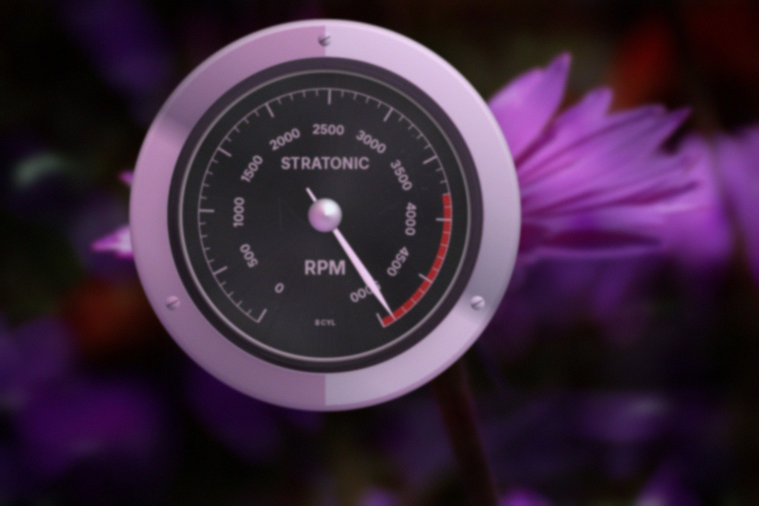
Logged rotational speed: 4900 rpm
